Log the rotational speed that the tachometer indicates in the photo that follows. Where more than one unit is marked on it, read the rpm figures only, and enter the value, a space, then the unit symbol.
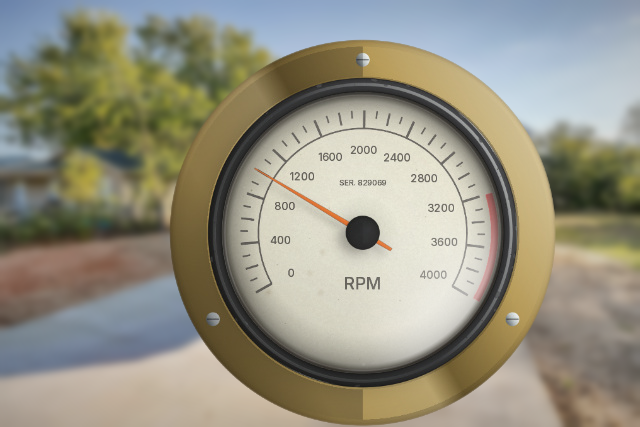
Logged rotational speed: 1000 rpm
